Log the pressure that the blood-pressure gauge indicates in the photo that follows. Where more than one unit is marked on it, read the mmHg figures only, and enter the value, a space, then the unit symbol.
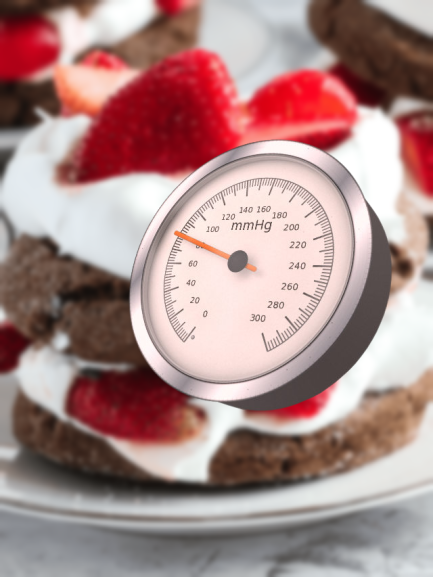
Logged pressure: 80 mmHg
